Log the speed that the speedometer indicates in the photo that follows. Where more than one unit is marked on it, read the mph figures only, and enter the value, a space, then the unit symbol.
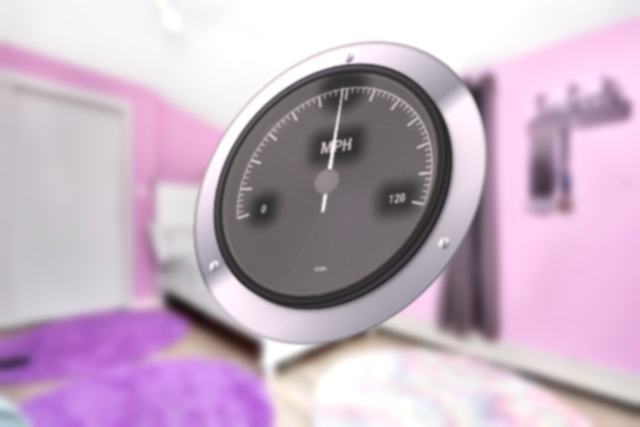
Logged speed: 60 mph
